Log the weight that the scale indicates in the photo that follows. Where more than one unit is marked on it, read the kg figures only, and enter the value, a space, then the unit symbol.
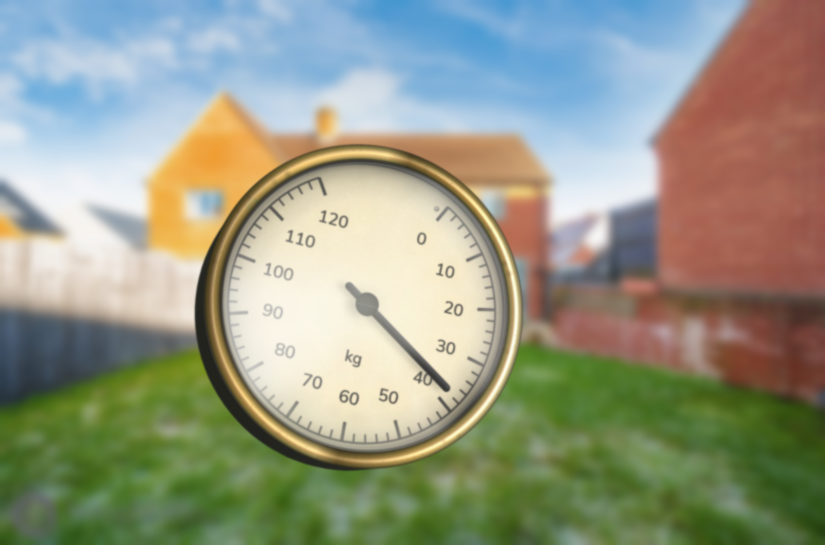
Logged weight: 38 kg
